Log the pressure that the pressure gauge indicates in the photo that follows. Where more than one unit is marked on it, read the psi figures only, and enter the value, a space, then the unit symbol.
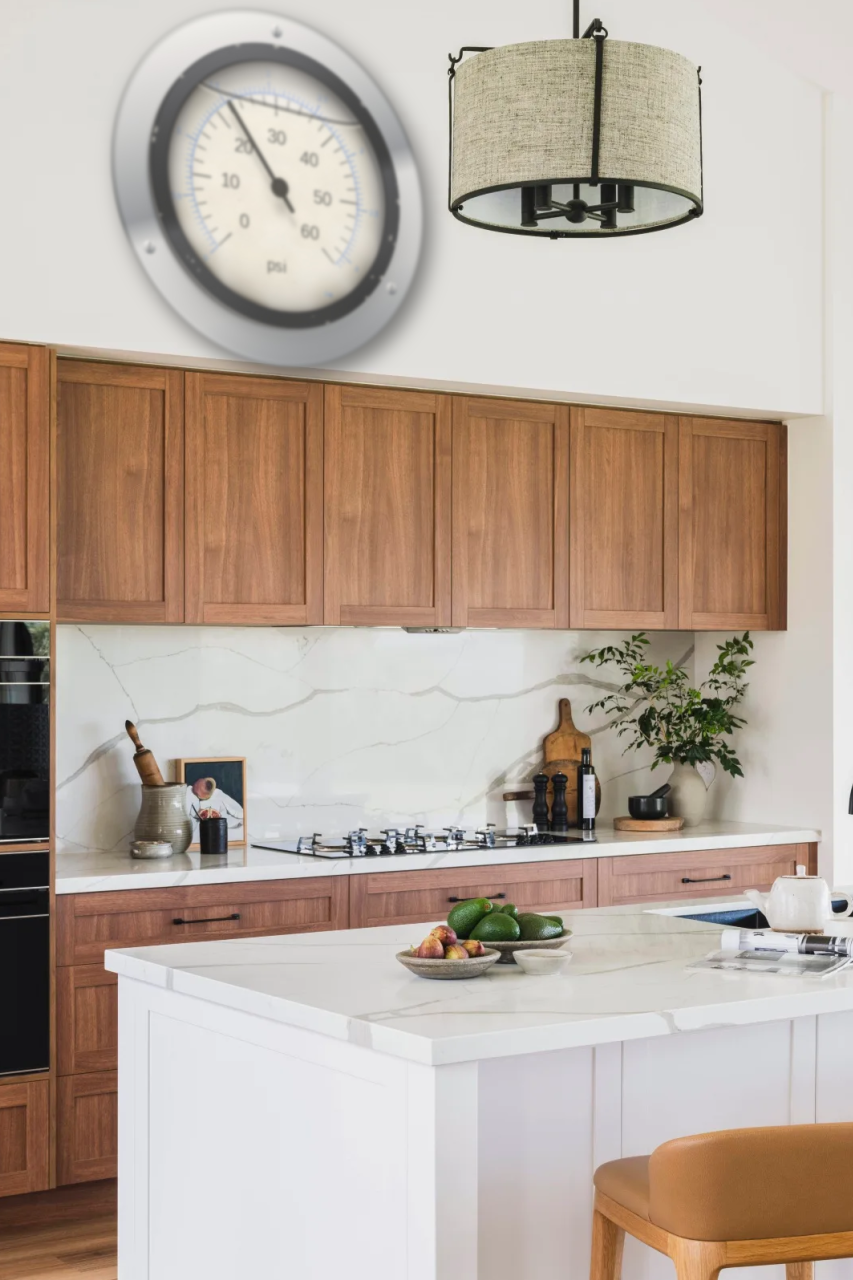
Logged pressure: 22 psi
